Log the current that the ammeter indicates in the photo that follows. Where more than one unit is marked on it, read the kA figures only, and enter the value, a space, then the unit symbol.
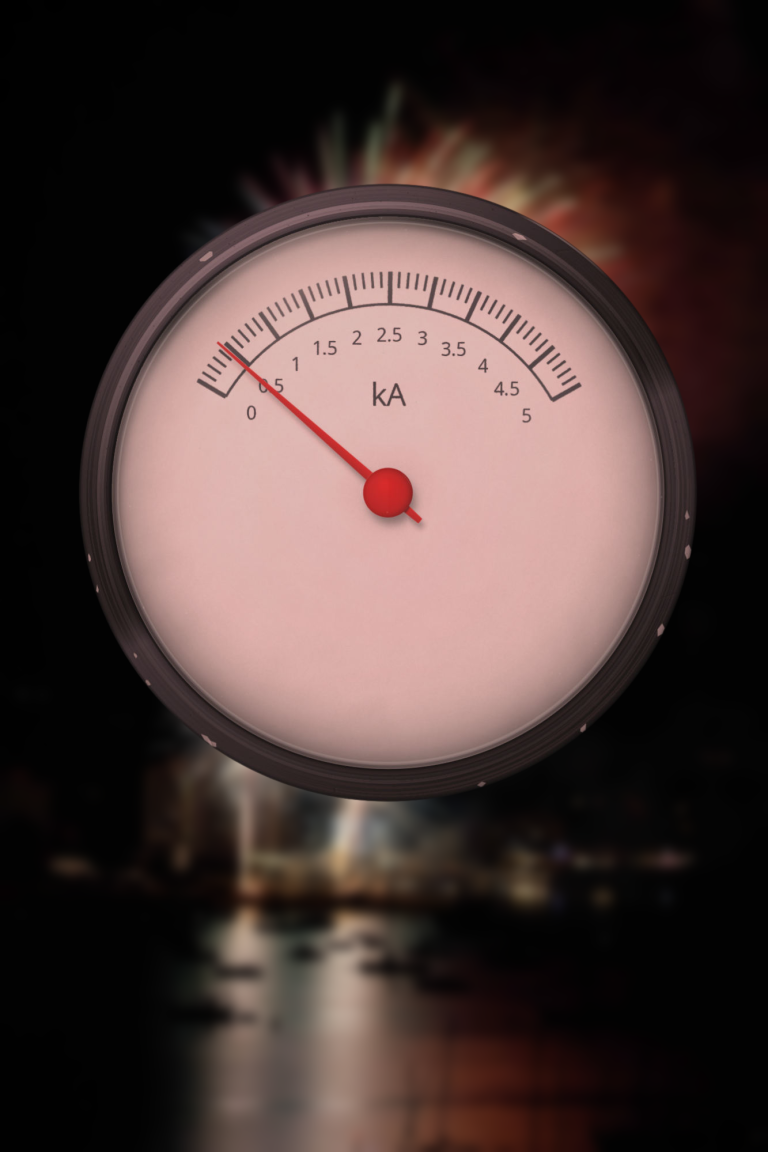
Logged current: 0.45 kA
